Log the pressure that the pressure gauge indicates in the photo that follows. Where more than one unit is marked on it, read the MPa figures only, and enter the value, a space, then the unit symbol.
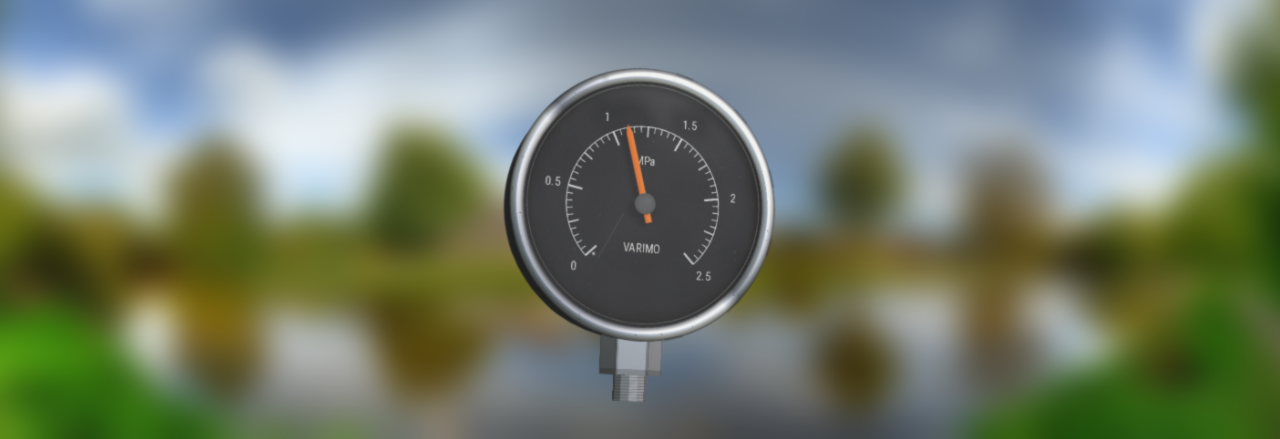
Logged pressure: 1.1 MPa
